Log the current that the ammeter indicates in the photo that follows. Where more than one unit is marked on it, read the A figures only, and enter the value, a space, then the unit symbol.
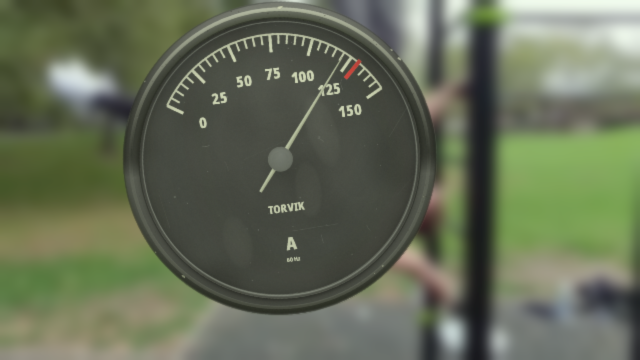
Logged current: 120 A
